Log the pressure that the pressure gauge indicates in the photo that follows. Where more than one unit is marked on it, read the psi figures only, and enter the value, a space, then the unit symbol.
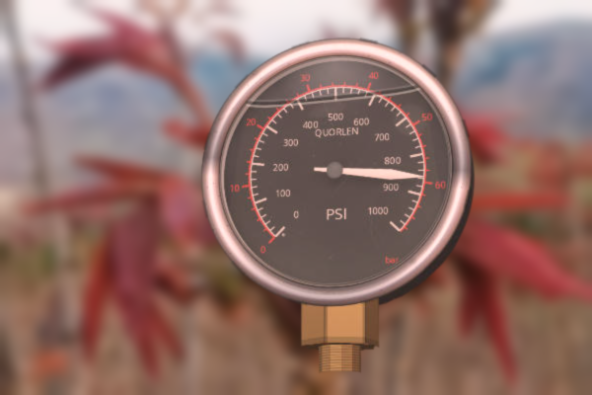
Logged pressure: 860 psi
